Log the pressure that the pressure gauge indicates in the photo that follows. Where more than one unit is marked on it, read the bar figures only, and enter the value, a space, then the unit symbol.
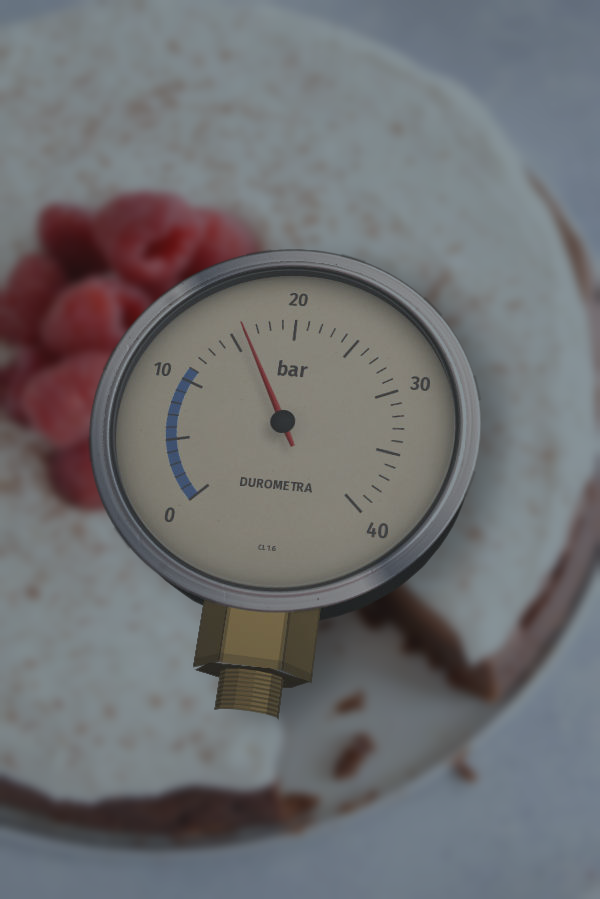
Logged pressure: 16 bar
